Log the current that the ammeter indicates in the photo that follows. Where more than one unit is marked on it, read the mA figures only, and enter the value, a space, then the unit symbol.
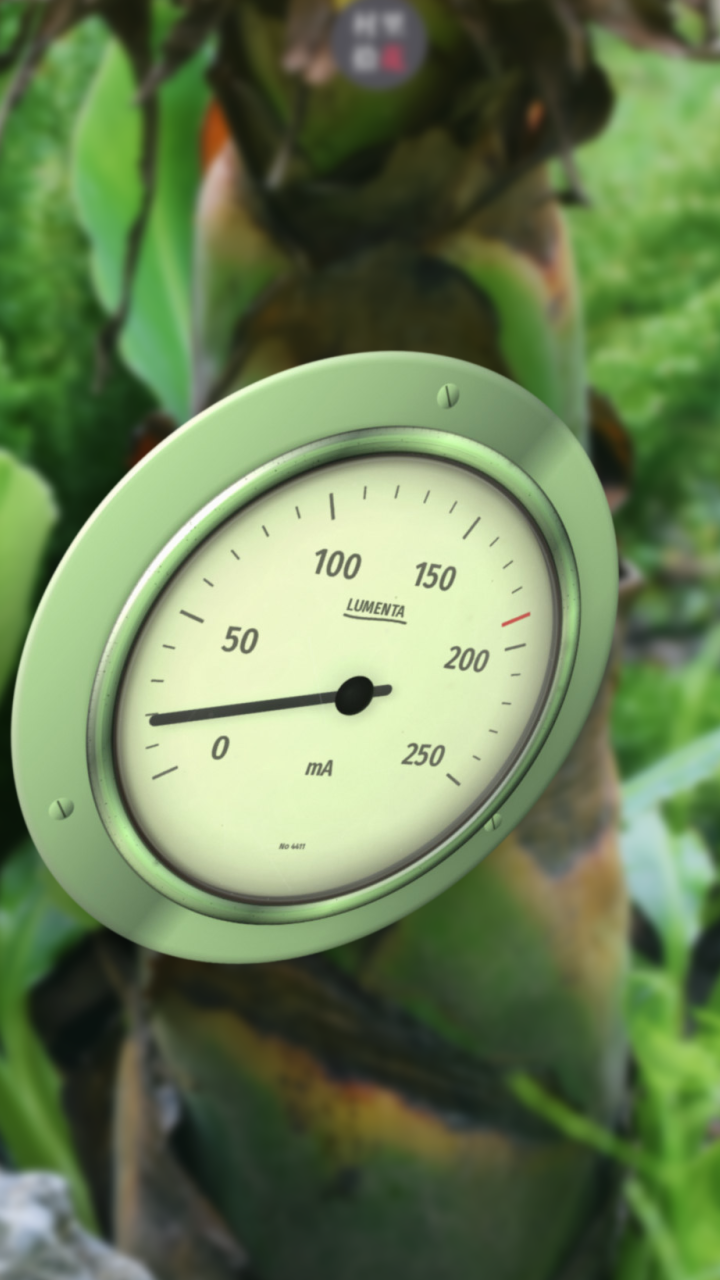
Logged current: 20 mA
